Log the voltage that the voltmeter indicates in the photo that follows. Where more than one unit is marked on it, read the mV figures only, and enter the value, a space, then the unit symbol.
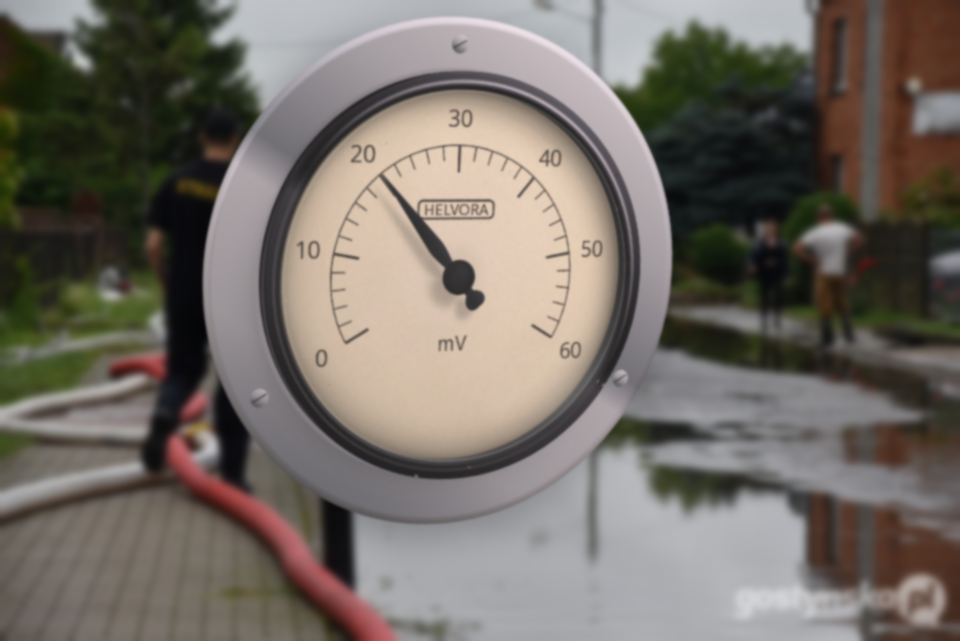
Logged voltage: 20 mV
